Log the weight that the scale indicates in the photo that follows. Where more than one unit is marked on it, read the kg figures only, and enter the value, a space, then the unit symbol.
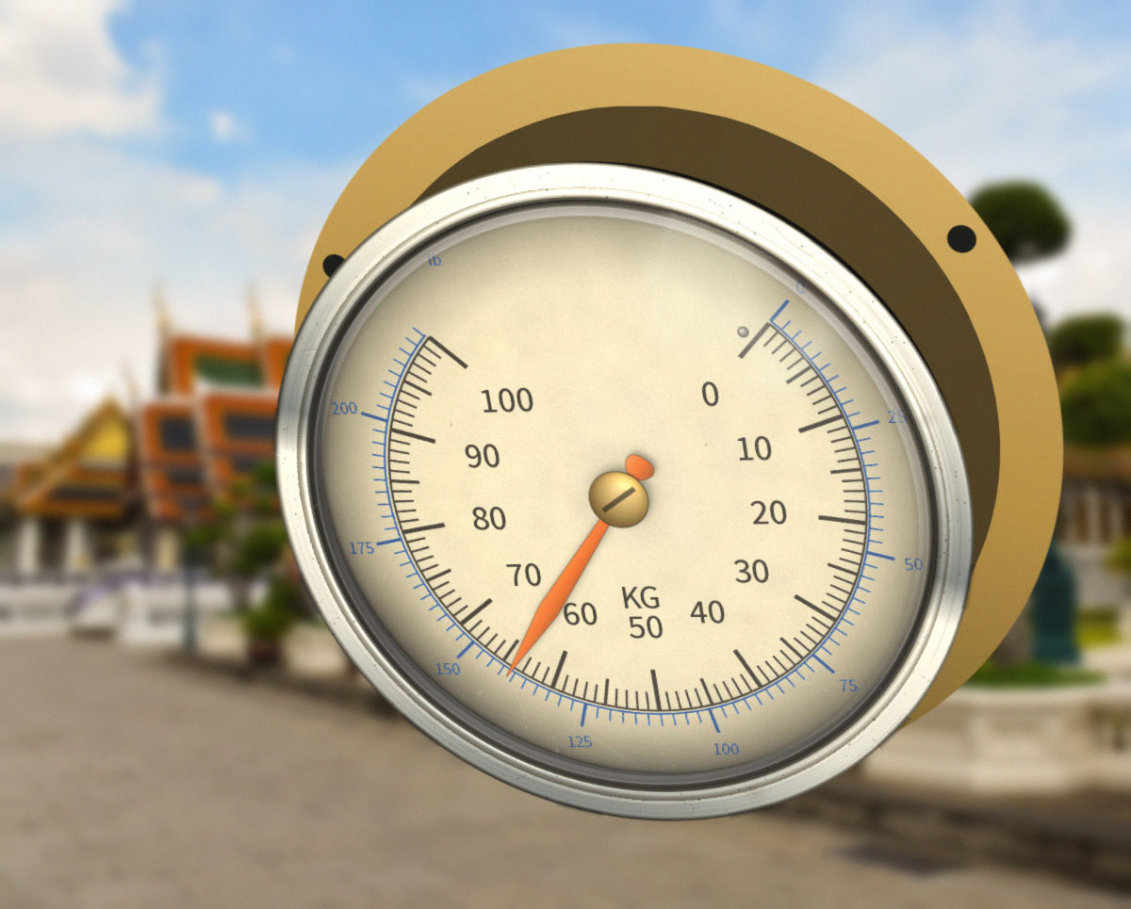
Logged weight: 64 kg
